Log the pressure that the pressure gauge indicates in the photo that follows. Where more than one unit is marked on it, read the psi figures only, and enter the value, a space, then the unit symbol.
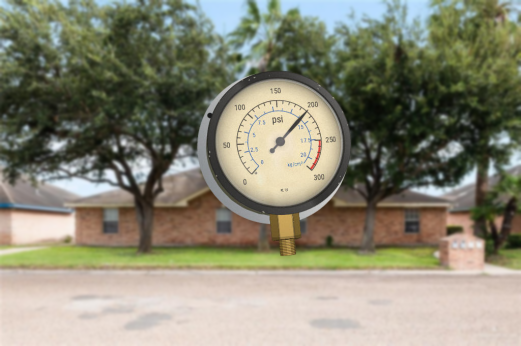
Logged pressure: 200 psi
